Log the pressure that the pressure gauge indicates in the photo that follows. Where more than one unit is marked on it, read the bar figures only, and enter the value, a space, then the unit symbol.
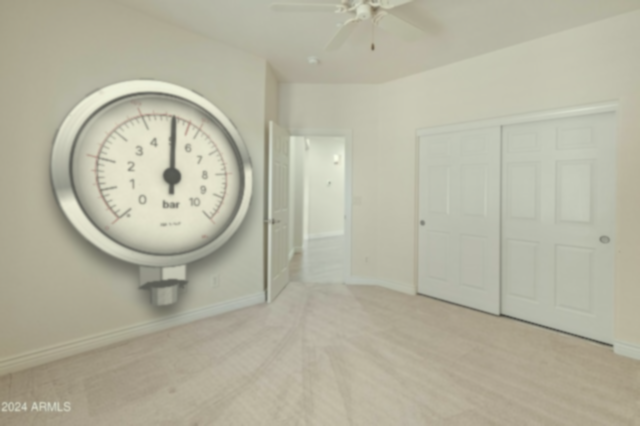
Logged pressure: 5 bar
